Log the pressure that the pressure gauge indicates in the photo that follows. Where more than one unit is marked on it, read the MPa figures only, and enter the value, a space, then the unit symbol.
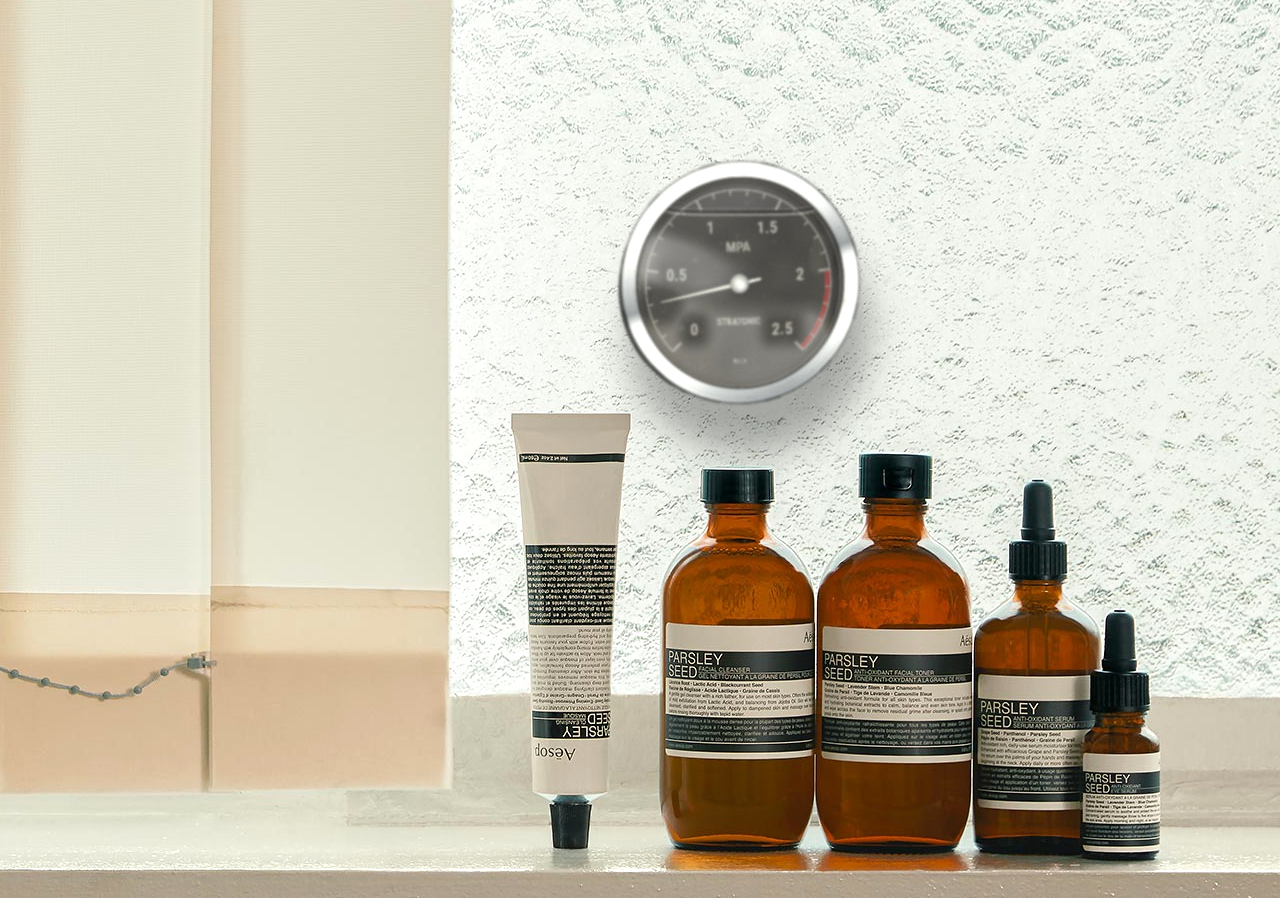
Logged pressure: 0.3 MPa
